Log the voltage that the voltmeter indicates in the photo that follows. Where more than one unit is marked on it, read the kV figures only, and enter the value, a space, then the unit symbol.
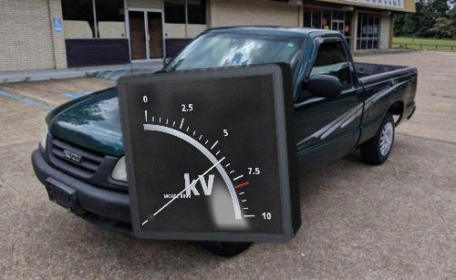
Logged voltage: 6 kV
